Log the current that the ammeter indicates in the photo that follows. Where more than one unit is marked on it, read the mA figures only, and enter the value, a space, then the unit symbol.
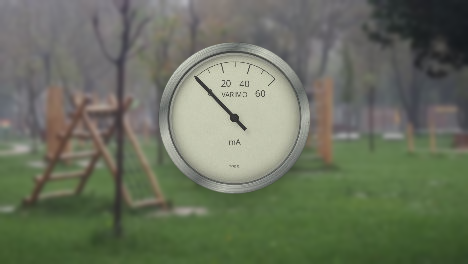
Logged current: 0 mA
